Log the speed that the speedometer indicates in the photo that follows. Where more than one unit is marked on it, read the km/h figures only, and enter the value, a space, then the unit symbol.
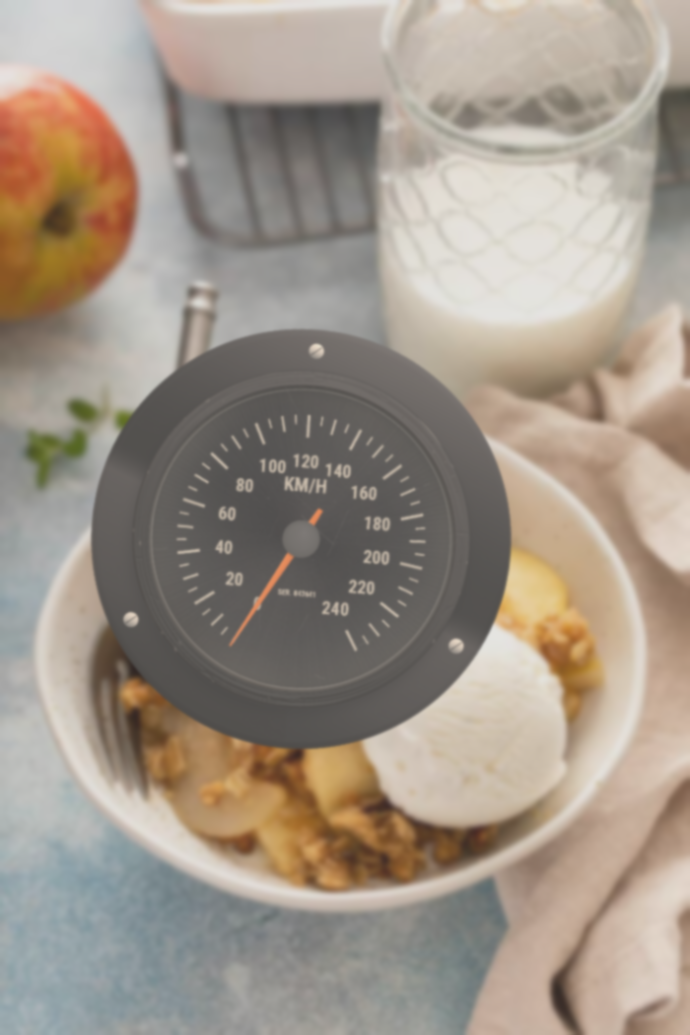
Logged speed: 0 km/h
